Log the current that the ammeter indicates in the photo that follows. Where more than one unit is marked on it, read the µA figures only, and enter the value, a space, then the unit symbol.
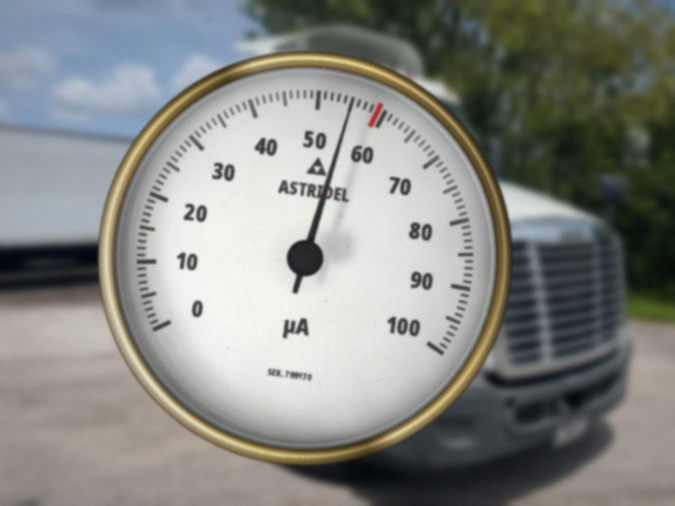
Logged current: 55 µA
